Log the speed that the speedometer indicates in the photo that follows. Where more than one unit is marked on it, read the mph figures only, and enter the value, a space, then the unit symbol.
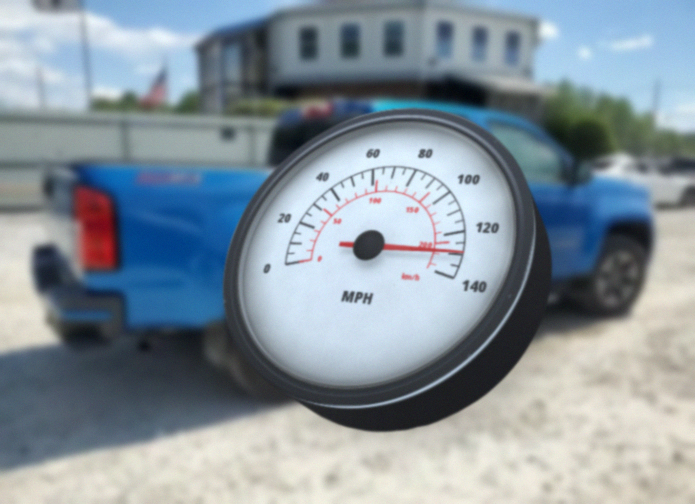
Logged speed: 130 mph
